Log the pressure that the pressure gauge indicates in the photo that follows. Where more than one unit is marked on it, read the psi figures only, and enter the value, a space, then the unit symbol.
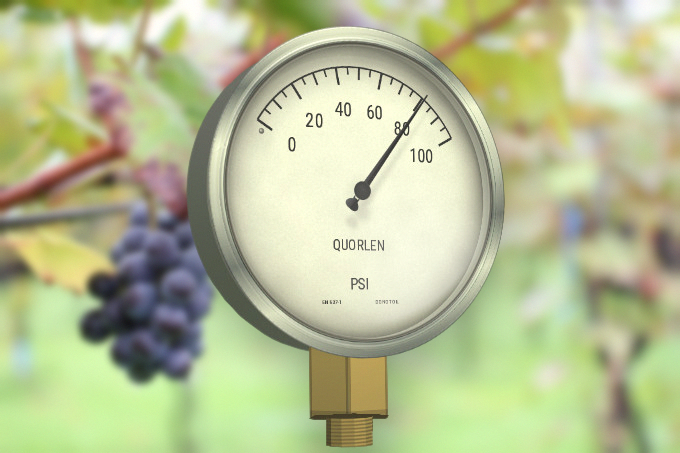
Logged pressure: 80 psi
